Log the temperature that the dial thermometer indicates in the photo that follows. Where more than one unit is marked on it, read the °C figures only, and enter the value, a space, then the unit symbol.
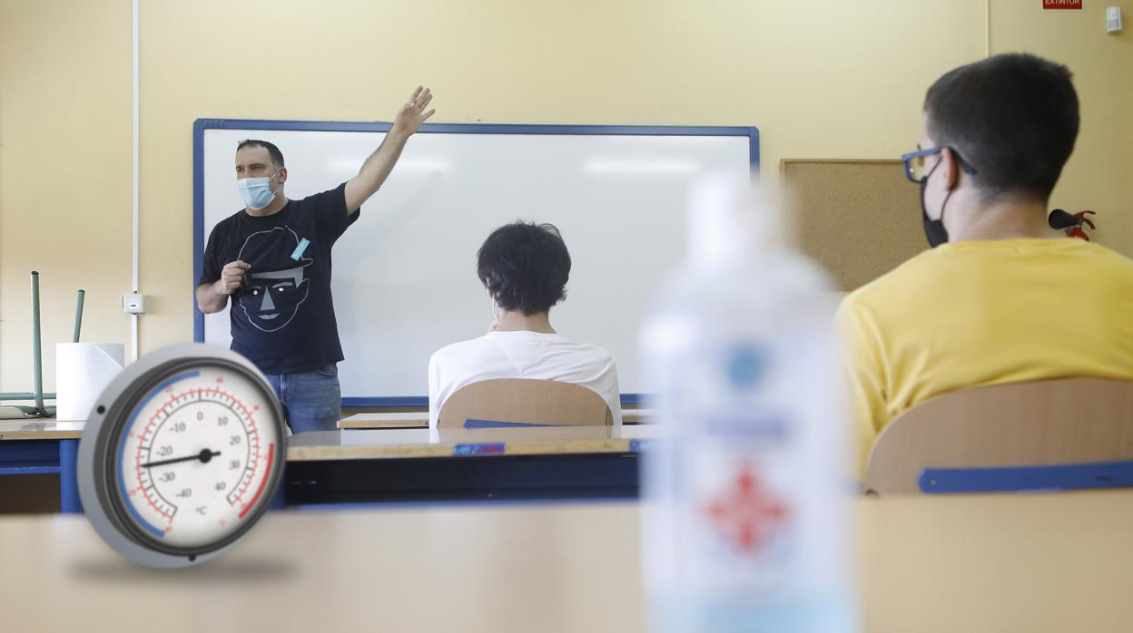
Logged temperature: -24 °C
